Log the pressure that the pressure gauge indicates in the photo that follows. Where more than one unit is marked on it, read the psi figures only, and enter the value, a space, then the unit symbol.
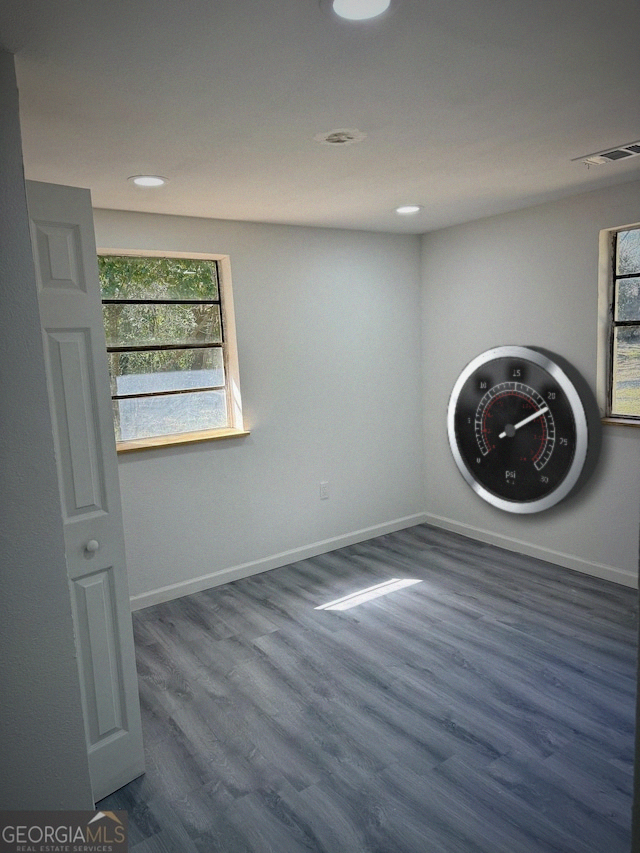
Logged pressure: 21 psi
